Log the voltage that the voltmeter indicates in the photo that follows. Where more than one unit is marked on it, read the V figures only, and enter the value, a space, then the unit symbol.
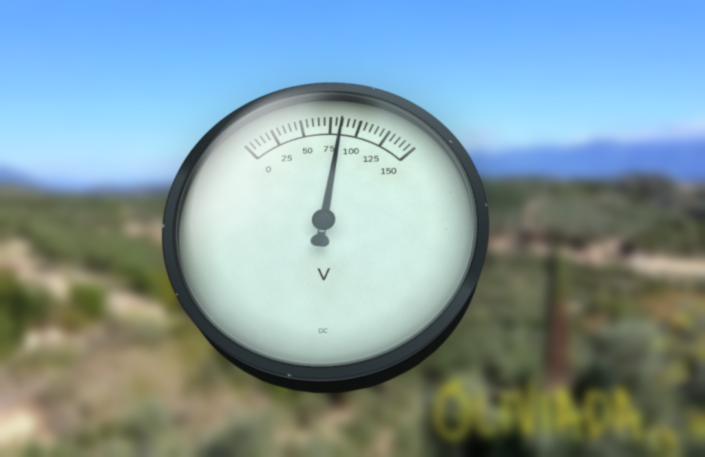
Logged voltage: 85 V
